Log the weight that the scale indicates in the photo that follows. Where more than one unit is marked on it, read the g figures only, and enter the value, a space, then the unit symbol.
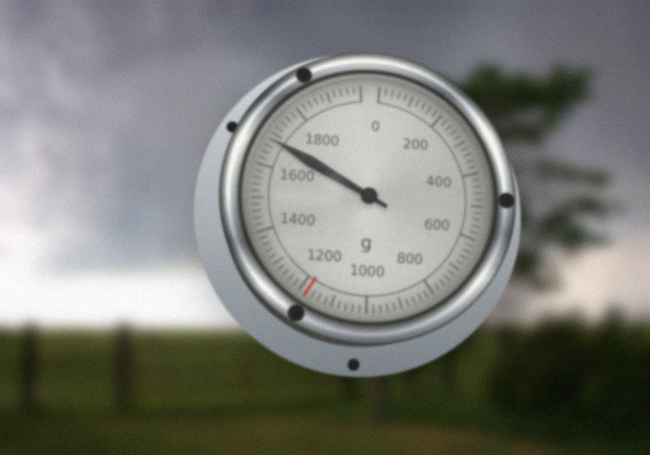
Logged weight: 1680 g
